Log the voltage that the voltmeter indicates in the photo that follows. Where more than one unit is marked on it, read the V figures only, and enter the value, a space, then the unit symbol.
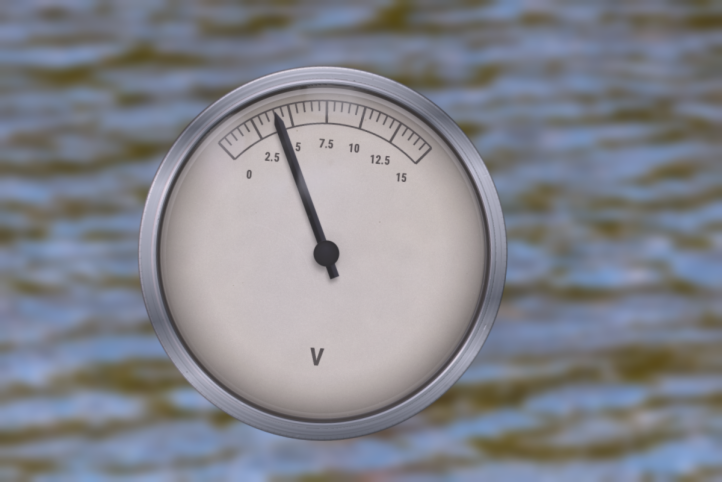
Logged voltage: 4 V
